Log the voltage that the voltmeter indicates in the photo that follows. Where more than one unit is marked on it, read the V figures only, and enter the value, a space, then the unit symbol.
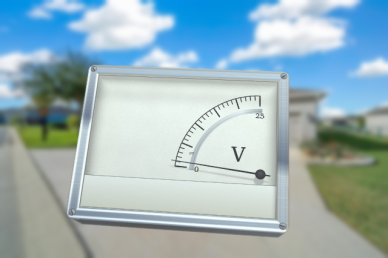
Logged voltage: 1 V
